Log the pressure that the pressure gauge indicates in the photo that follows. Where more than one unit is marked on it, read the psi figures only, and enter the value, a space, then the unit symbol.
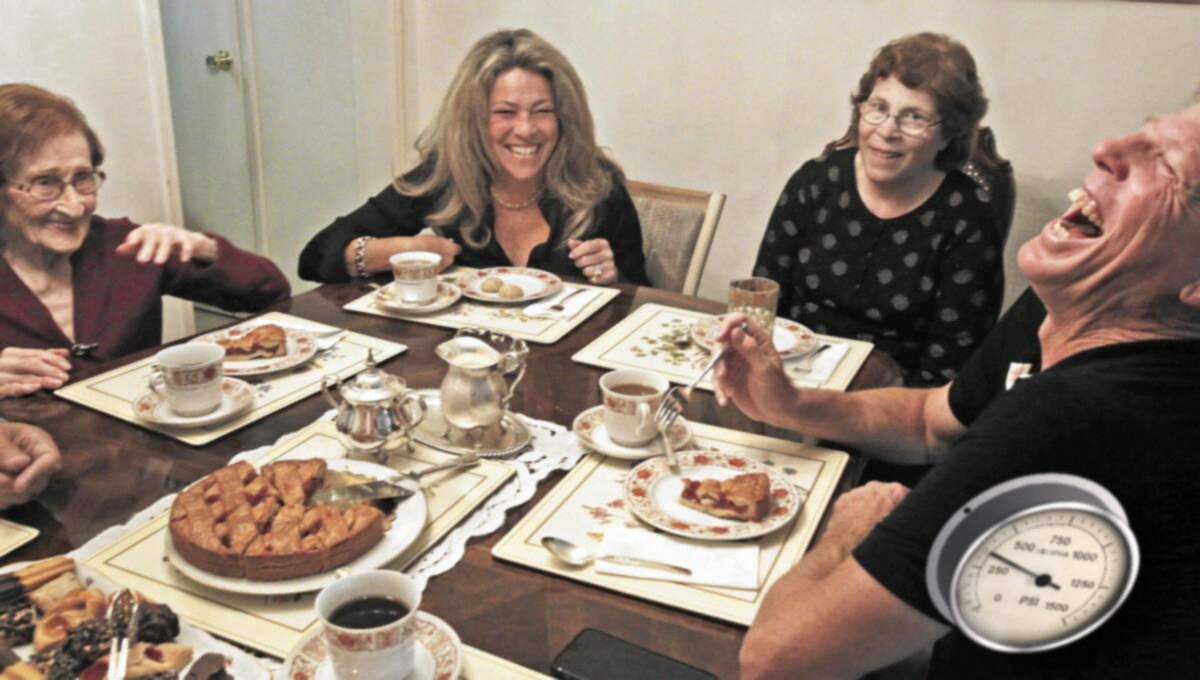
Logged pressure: 350 psi
